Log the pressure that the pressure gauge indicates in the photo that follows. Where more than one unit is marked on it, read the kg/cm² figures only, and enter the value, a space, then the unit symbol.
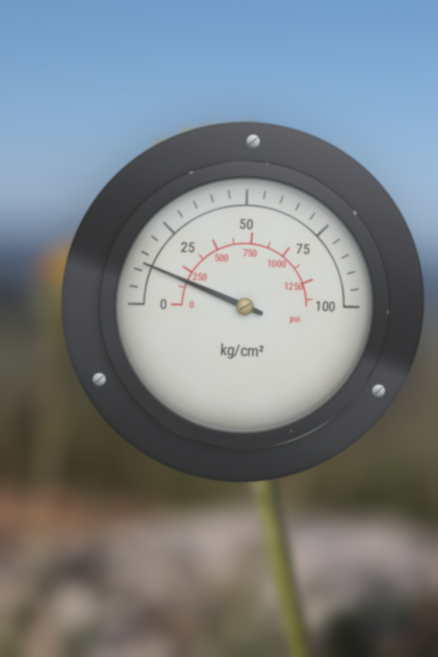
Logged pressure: 12.5 kg/cm²
